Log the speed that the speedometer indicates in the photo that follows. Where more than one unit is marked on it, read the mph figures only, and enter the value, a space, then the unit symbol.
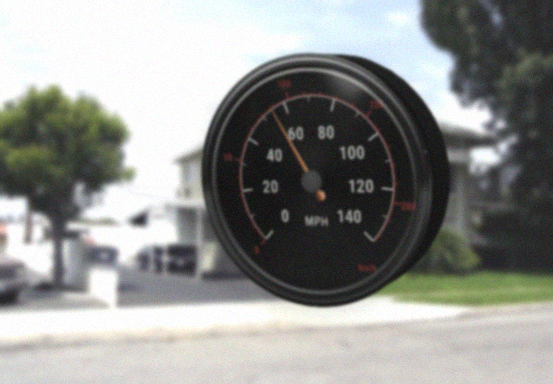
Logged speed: 55 mph
